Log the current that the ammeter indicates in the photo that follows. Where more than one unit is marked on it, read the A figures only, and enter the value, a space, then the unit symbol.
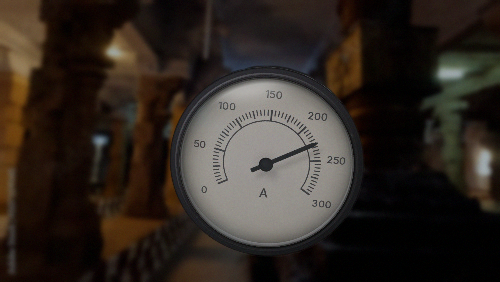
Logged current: 225 A
